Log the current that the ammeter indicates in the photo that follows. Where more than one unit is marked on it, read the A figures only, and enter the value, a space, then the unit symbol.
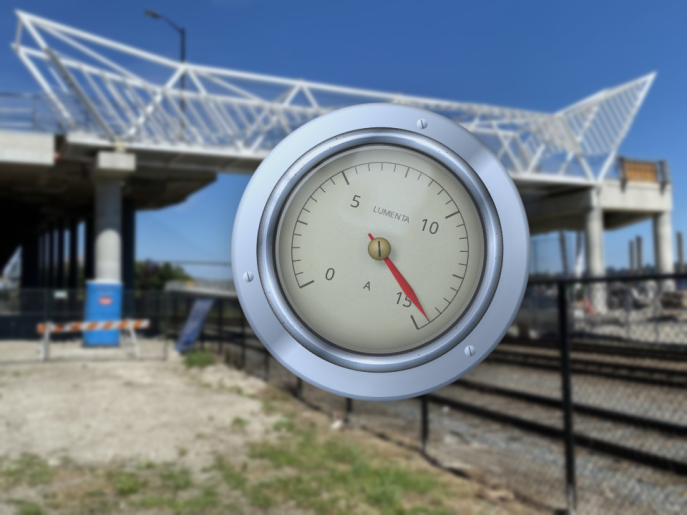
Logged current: 14.5 A
